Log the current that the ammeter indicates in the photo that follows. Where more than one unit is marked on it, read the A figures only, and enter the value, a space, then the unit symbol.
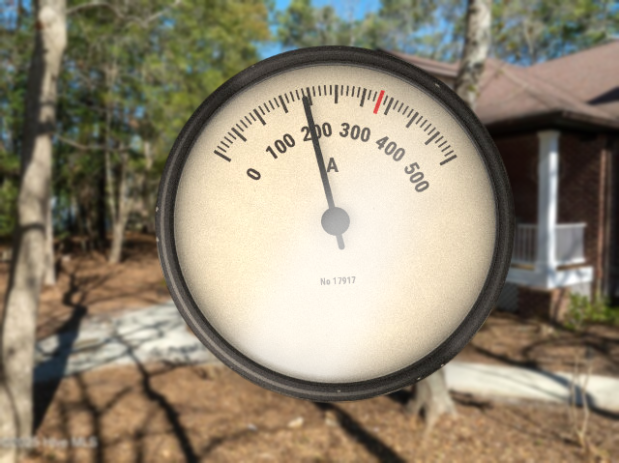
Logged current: 190 A
